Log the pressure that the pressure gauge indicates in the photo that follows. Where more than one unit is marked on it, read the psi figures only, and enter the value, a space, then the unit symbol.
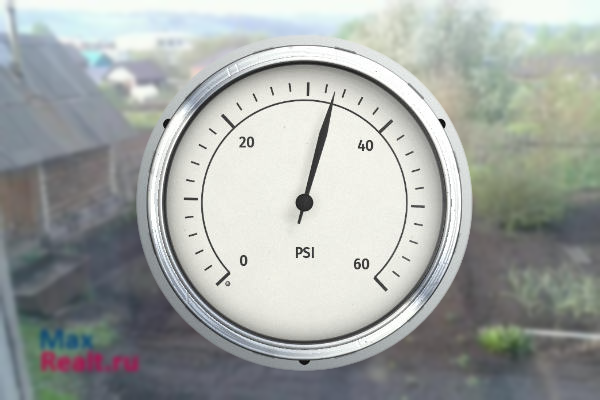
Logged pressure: 33 psi
